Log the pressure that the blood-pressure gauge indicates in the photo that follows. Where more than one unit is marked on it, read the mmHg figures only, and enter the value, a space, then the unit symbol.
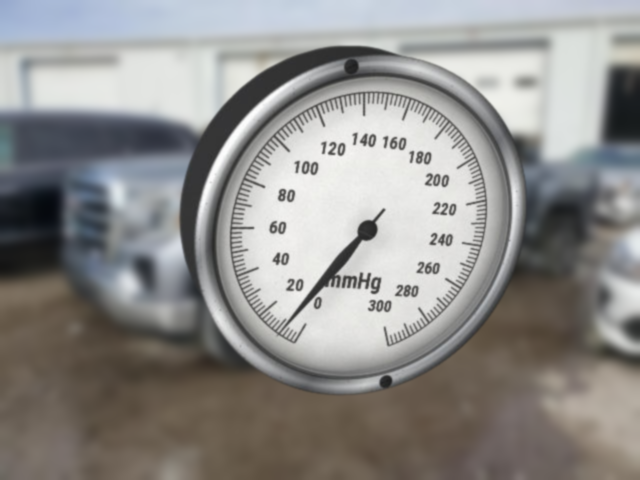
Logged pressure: 10 mmHg
